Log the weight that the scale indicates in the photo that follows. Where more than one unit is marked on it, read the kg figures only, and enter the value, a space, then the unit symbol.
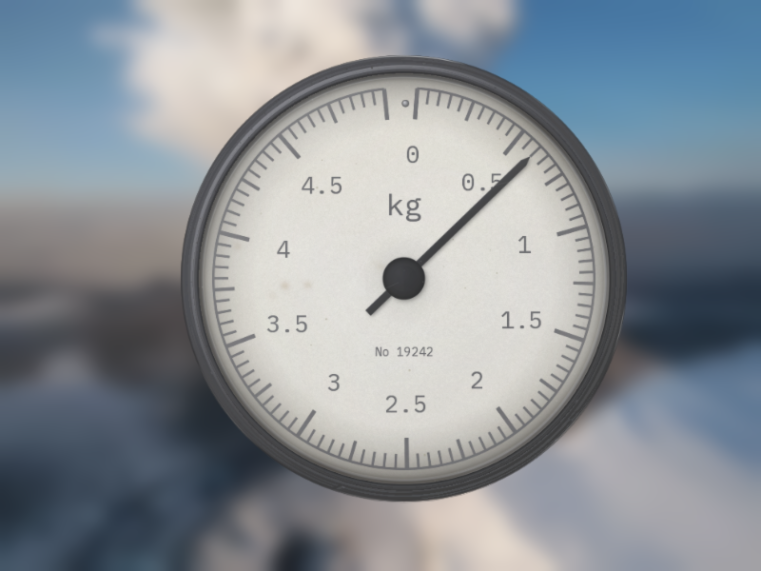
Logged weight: 0.6 kg
